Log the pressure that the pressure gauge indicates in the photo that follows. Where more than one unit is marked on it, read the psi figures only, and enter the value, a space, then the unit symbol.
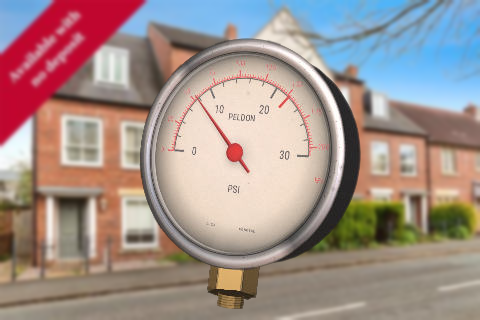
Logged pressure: 8 psi
